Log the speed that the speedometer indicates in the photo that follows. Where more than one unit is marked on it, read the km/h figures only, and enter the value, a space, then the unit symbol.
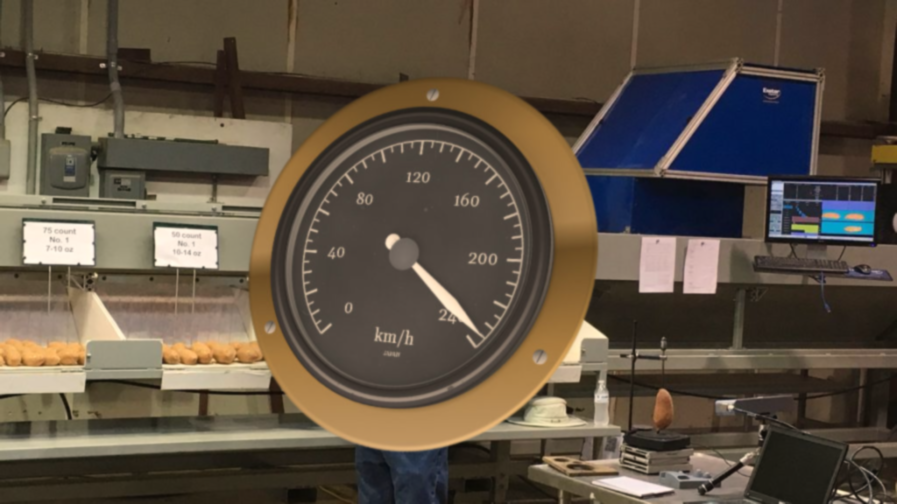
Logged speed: 235 km/h
